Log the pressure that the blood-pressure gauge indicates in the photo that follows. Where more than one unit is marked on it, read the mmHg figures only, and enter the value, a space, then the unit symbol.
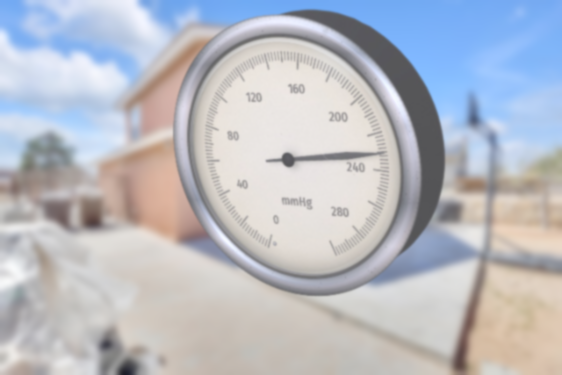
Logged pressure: 230 mmHg
